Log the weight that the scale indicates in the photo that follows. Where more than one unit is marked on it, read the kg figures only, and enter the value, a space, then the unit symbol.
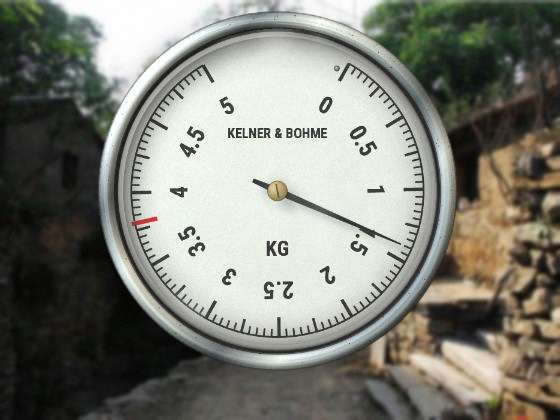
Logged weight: 1.4 kg
